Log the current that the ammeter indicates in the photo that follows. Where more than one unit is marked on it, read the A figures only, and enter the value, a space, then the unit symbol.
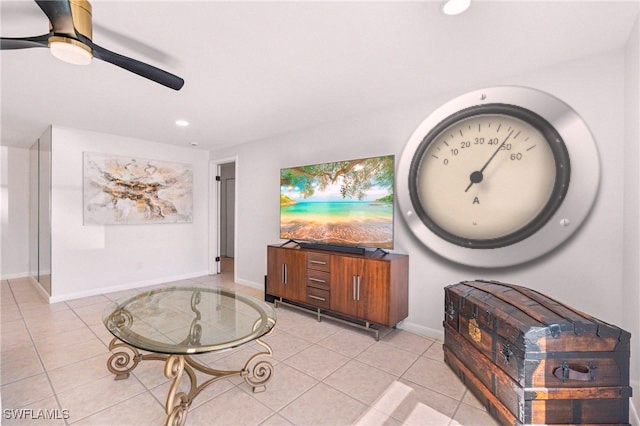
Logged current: 47.5 A
